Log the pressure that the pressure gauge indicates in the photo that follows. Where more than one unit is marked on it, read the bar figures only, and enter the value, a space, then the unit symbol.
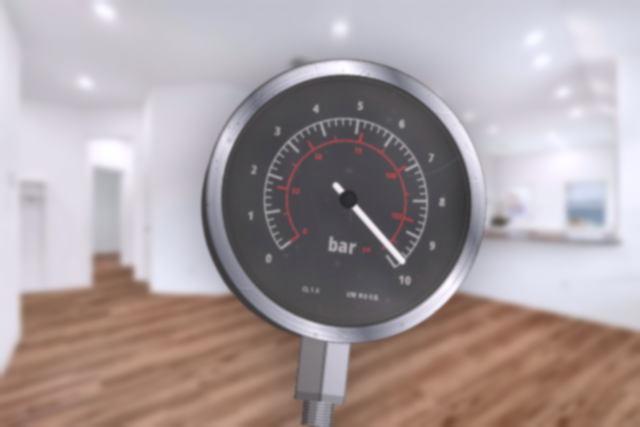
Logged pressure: 9.8 bar
